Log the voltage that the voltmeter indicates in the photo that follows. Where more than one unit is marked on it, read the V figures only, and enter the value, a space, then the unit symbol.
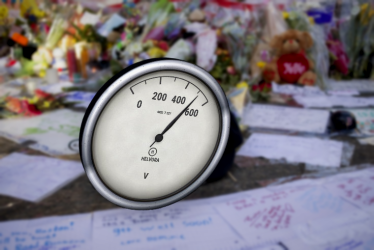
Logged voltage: 500 V
